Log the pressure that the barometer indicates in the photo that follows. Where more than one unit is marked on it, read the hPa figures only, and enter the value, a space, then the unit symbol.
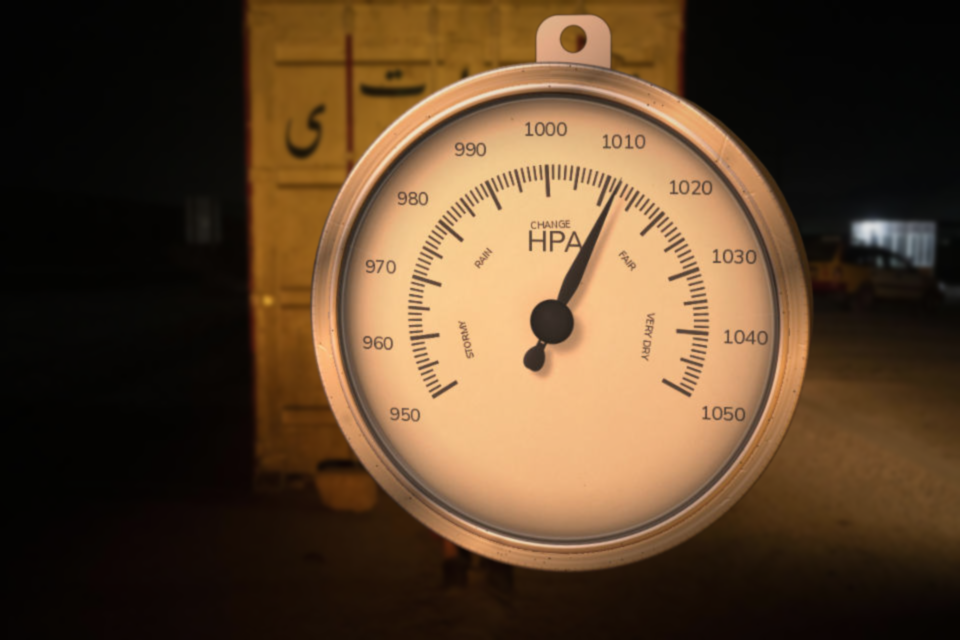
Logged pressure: 1012 hPa
